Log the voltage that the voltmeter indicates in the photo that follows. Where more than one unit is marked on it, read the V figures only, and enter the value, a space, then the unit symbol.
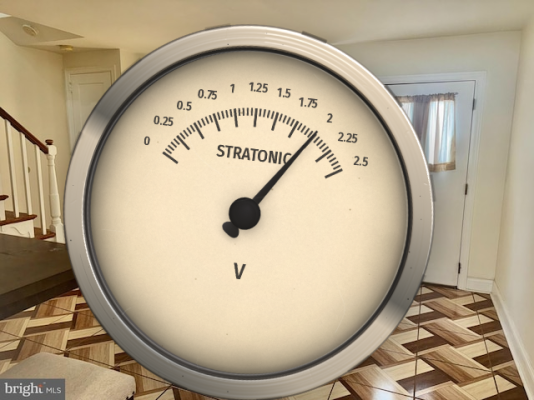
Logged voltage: 2 V
